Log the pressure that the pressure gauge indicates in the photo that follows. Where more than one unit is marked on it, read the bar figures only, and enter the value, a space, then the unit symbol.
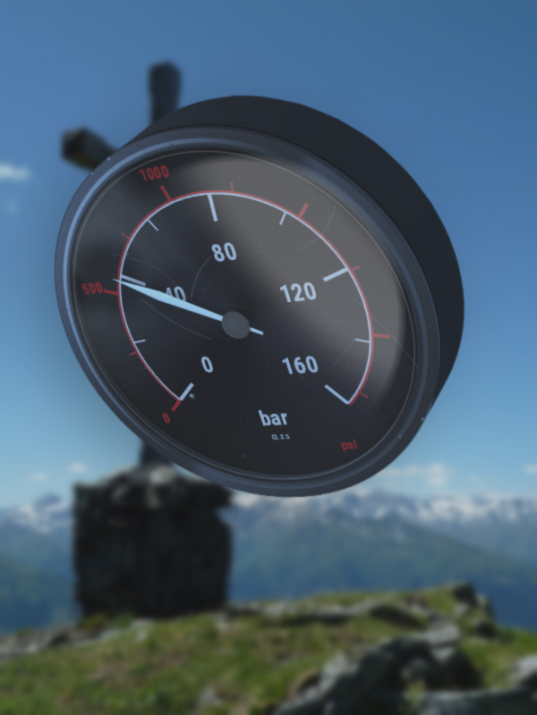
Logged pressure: 40 bar
